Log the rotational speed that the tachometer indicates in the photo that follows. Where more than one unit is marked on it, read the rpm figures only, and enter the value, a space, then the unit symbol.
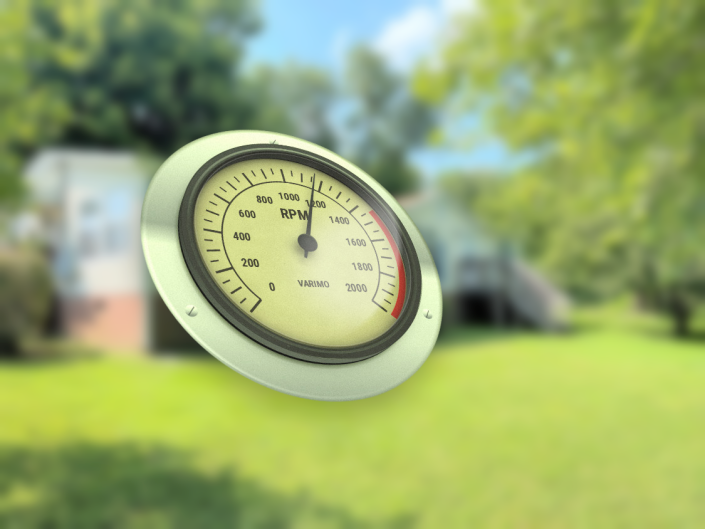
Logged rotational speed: 1150 rpm
